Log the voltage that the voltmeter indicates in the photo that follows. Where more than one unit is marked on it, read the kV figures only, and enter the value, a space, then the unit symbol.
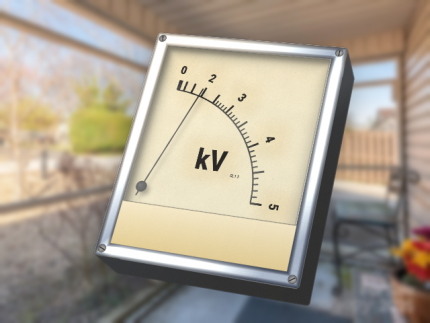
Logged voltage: 2 kV
